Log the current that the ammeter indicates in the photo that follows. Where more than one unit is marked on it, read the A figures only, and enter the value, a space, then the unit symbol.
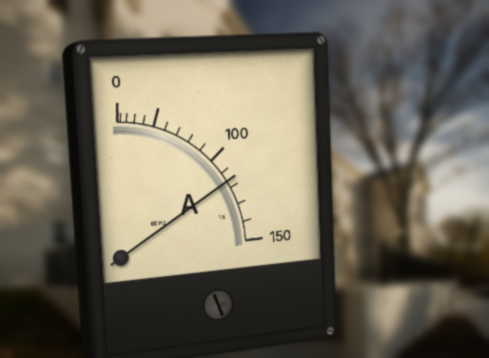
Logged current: 115 A
